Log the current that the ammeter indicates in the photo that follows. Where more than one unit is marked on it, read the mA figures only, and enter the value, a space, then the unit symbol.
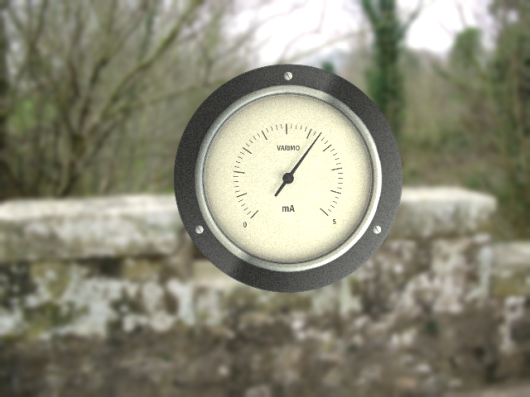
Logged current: 3.2 mA
